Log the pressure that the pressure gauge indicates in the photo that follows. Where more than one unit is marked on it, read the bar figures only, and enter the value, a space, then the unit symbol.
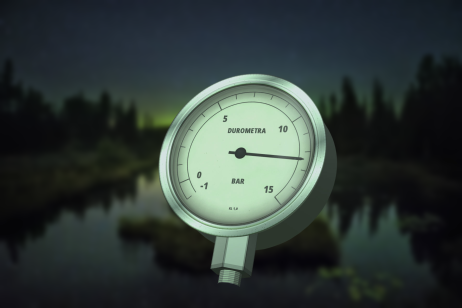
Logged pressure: 12.5 bar
